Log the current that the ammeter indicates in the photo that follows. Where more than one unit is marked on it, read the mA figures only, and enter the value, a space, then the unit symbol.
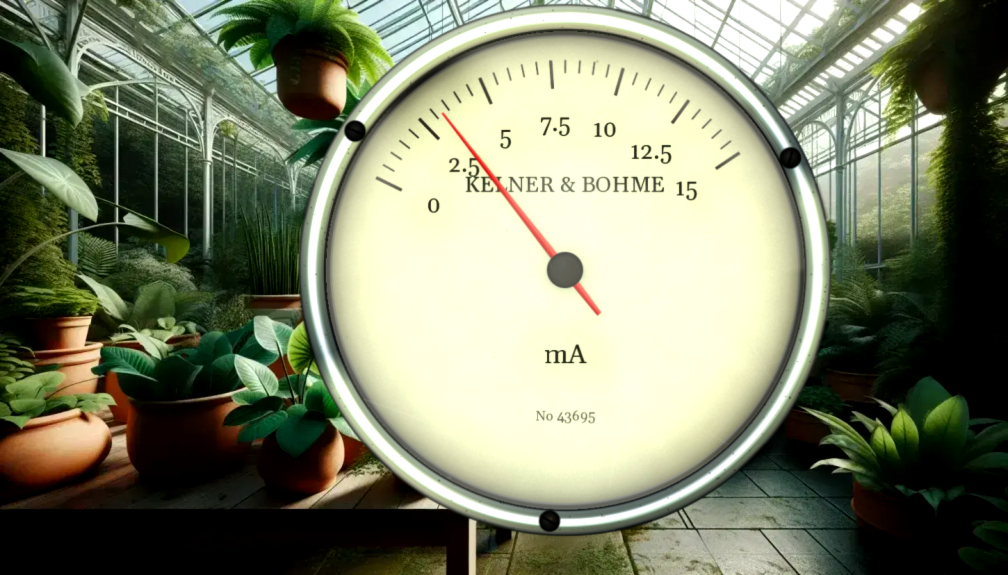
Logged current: 3.25 mA
